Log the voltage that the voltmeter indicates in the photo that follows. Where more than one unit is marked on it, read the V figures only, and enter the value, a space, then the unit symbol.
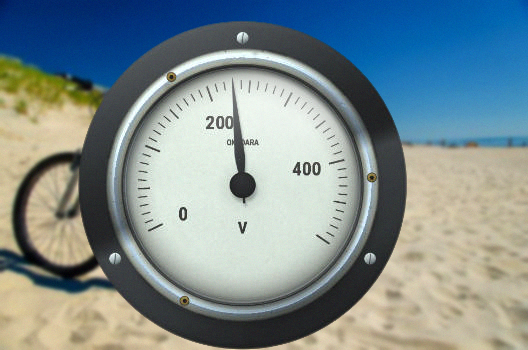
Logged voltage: 230 V
